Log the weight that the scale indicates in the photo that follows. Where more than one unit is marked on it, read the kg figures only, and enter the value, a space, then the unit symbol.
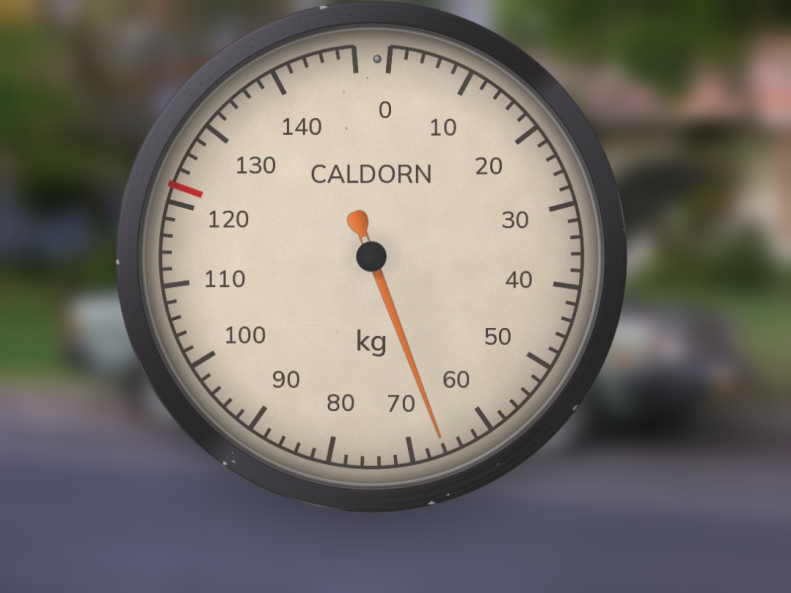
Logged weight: 66 kg
